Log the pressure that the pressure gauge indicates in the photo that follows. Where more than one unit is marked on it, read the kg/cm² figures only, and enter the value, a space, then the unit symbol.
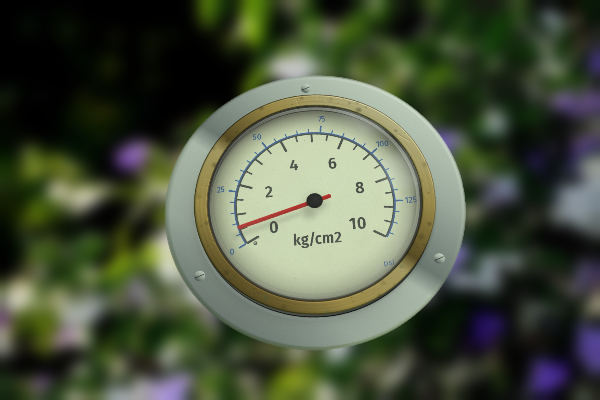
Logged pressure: 0.5 kg/cm²
